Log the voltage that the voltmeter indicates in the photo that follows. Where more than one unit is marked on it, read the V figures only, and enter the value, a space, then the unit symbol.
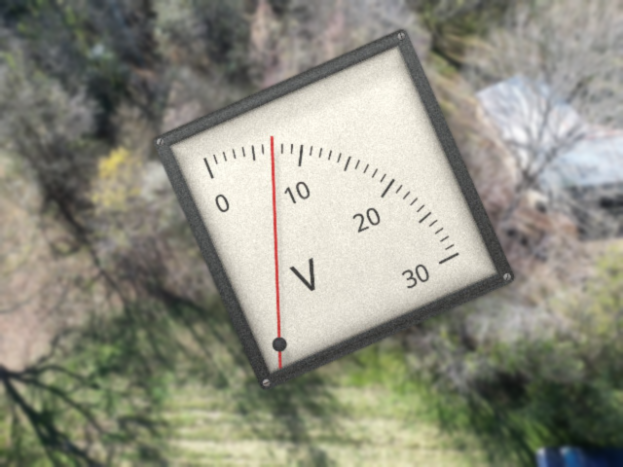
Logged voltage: 7 V
